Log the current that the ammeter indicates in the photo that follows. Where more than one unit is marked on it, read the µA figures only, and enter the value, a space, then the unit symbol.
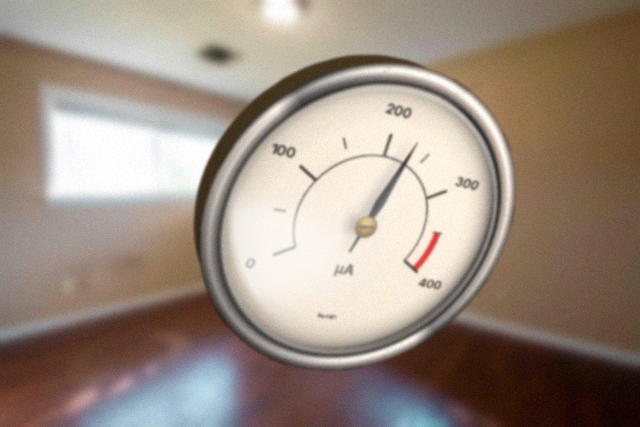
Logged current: 225 µA
